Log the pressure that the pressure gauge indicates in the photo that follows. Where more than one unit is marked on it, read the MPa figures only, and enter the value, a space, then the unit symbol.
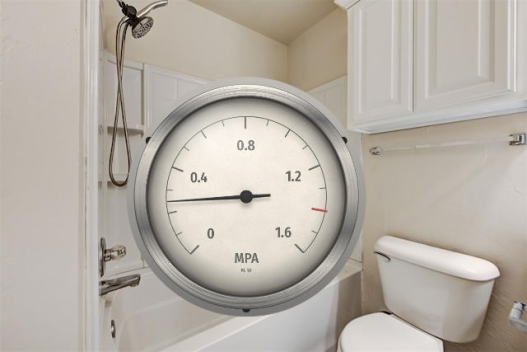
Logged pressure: 0.25 MPa
